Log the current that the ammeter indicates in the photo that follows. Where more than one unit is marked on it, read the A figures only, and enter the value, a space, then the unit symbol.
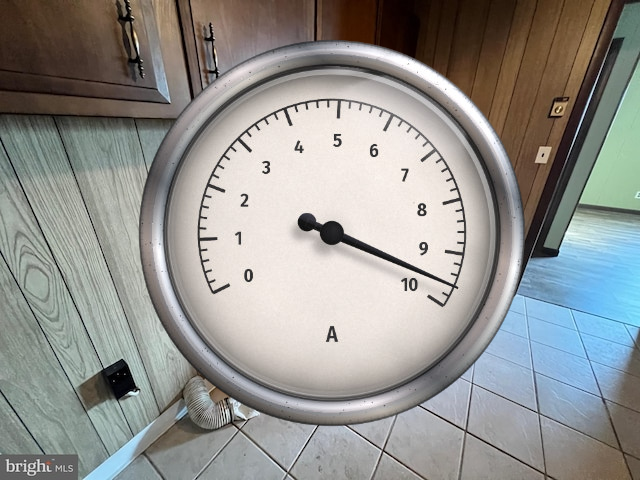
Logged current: 9.6 A
